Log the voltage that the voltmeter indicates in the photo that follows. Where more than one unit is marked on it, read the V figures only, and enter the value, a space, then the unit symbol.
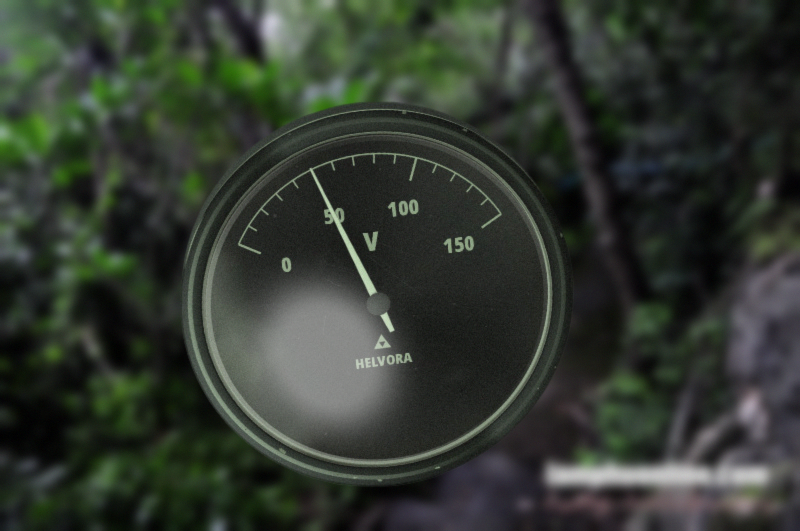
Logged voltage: 50 V
